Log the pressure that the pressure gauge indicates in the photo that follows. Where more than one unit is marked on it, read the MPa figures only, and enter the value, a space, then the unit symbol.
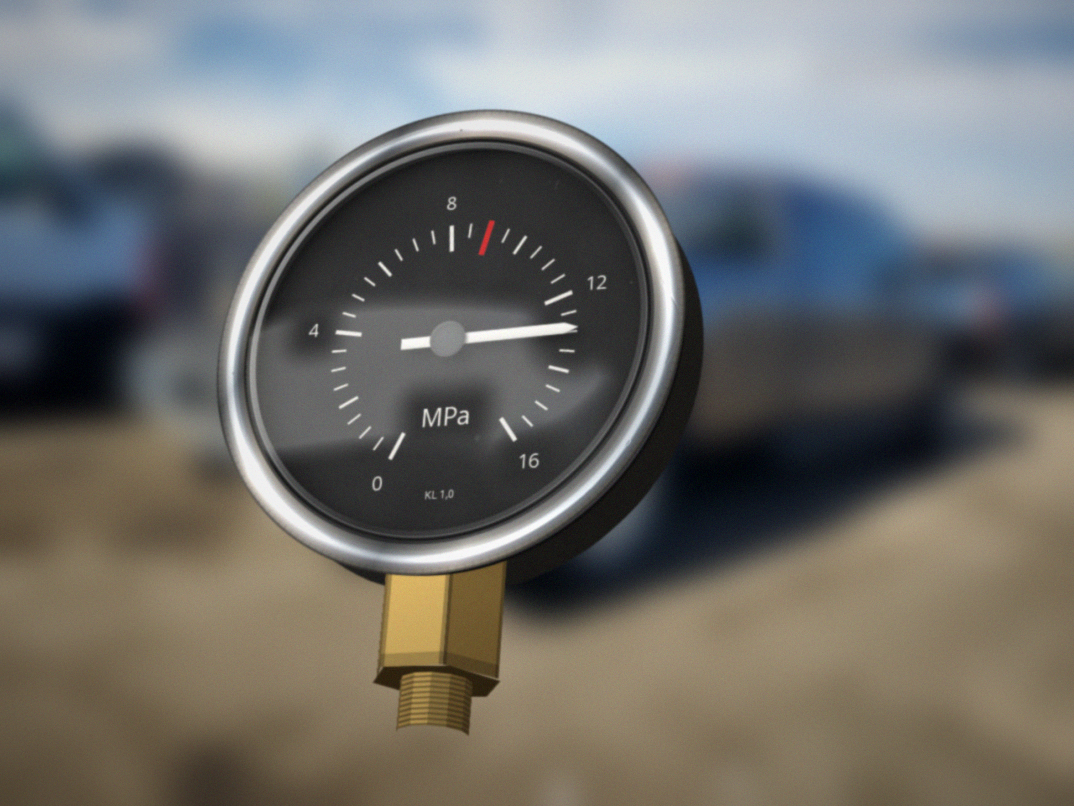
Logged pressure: 13 MPa
